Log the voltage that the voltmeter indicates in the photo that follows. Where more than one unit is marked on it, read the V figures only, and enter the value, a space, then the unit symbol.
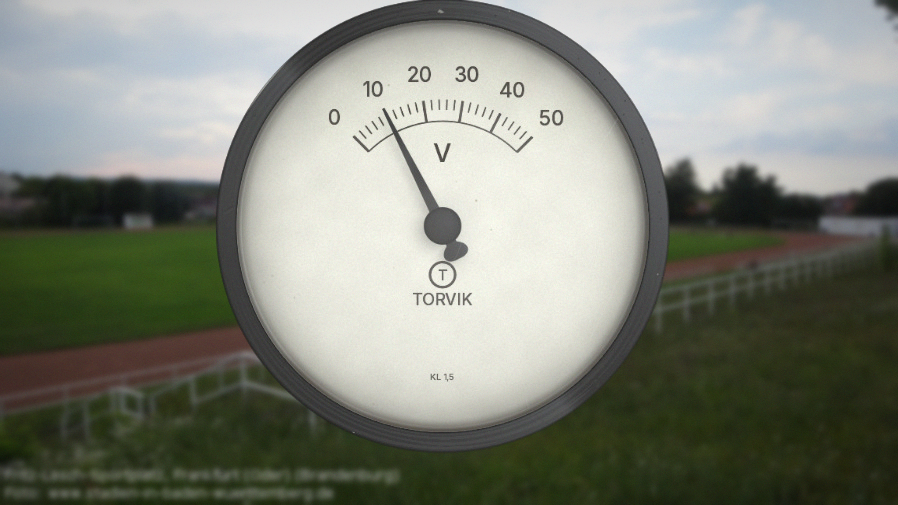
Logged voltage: 10 V
